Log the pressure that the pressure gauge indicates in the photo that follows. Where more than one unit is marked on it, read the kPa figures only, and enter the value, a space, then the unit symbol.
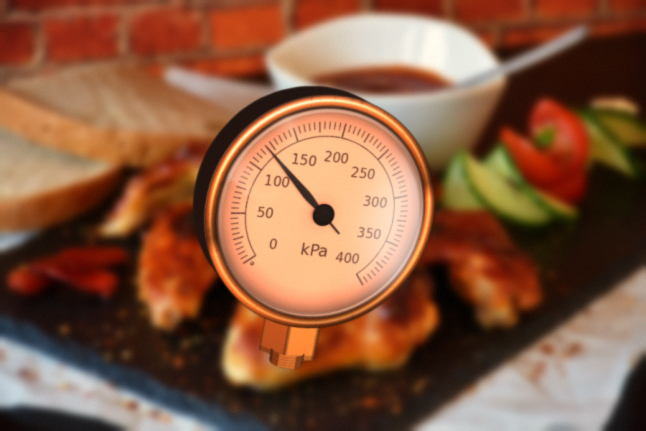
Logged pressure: 120 kPa
